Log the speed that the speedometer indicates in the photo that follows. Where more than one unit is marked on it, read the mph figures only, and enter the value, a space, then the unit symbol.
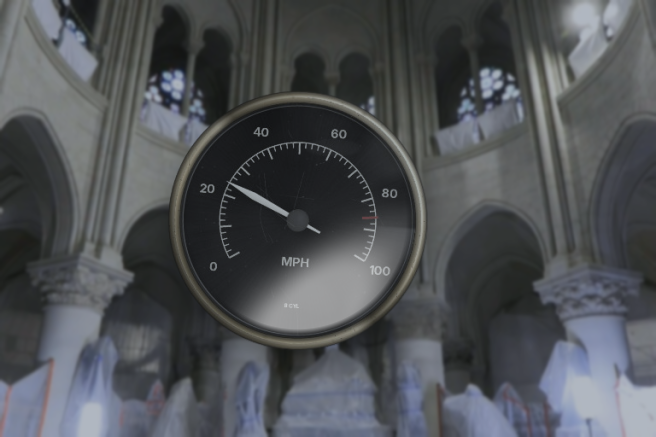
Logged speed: 24 mph
